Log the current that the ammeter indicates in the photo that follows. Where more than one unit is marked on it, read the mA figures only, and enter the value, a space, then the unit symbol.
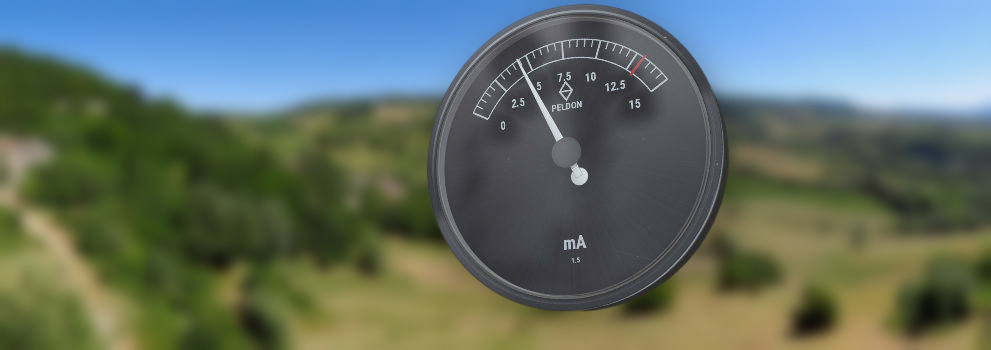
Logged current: 4.5 mA
